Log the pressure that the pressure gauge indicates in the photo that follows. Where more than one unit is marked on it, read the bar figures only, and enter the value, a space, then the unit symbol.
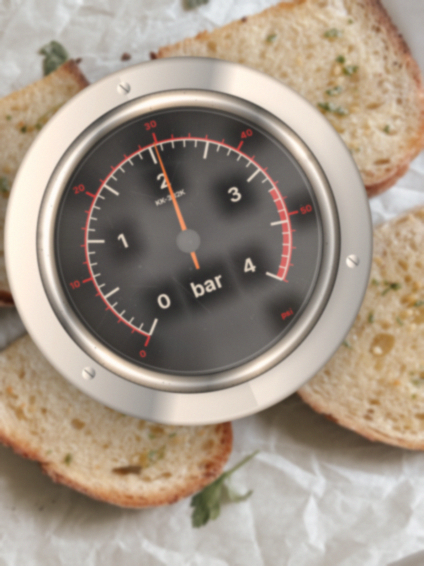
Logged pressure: 2.05 bar
